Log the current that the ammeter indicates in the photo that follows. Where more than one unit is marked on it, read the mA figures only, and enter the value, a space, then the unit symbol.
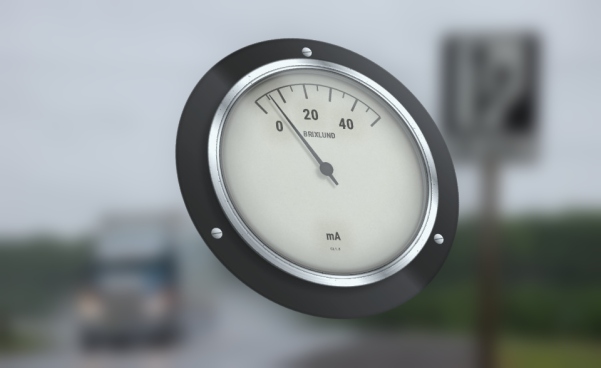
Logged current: 5 mA
